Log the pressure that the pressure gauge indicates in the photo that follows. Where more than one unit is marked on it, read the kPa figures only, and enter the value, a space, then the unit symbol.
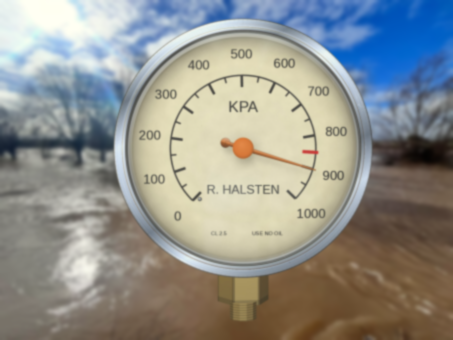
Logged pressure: 900 kPa
